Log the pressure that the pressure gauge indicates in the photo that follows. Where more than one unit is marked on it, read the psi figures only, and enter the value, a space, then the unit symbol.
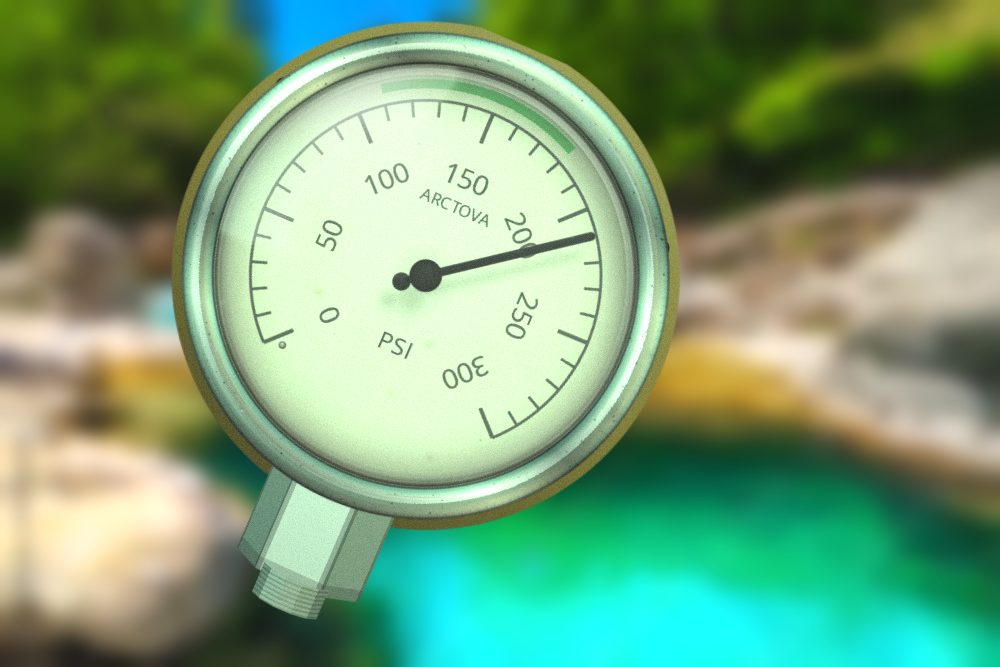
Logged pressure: 210 psi
